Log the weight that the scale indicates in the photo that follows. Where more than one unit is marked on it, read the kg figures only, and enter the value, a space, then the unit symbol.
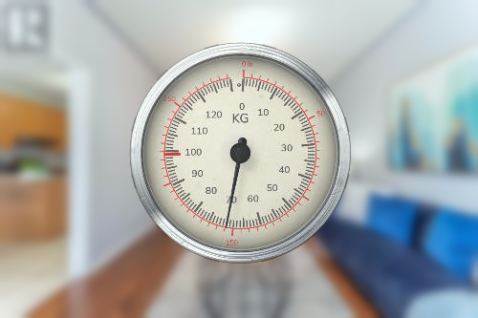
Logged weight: 70 kg
